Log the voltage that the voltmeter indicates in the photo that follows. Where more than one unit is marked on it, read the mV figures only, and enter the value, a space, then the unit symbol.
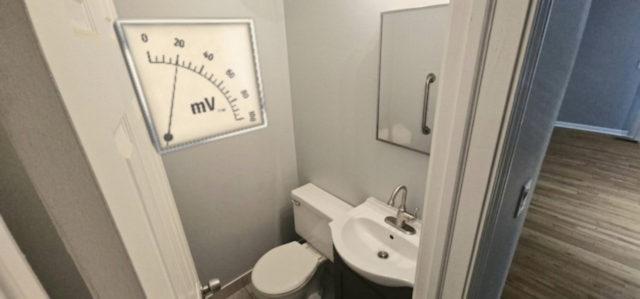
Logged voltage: 20 mV
